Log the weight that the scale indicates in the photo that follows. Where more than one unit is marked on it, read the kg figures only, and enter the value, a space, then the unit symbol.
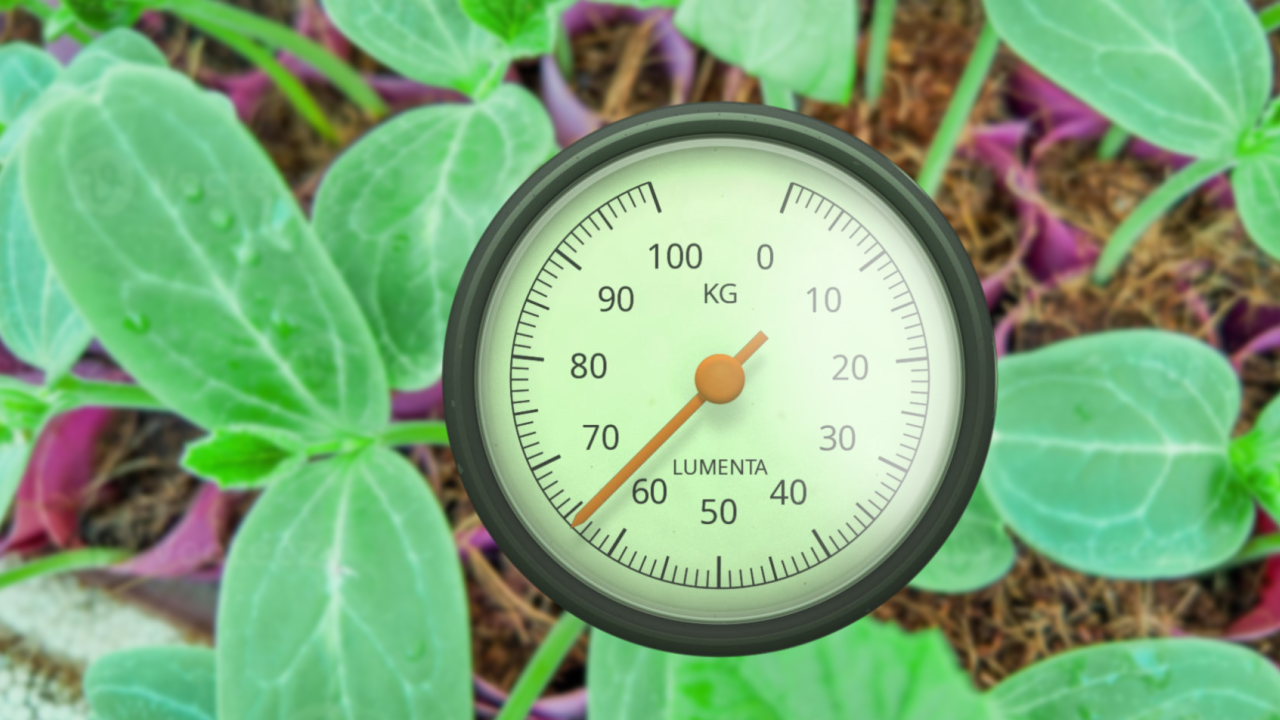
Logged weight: 64 kg
